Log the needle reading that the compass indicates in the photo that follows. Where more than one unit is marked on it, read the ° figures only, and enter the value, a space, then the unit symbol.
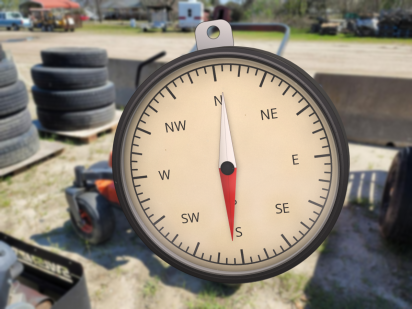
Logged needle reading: 185 °
